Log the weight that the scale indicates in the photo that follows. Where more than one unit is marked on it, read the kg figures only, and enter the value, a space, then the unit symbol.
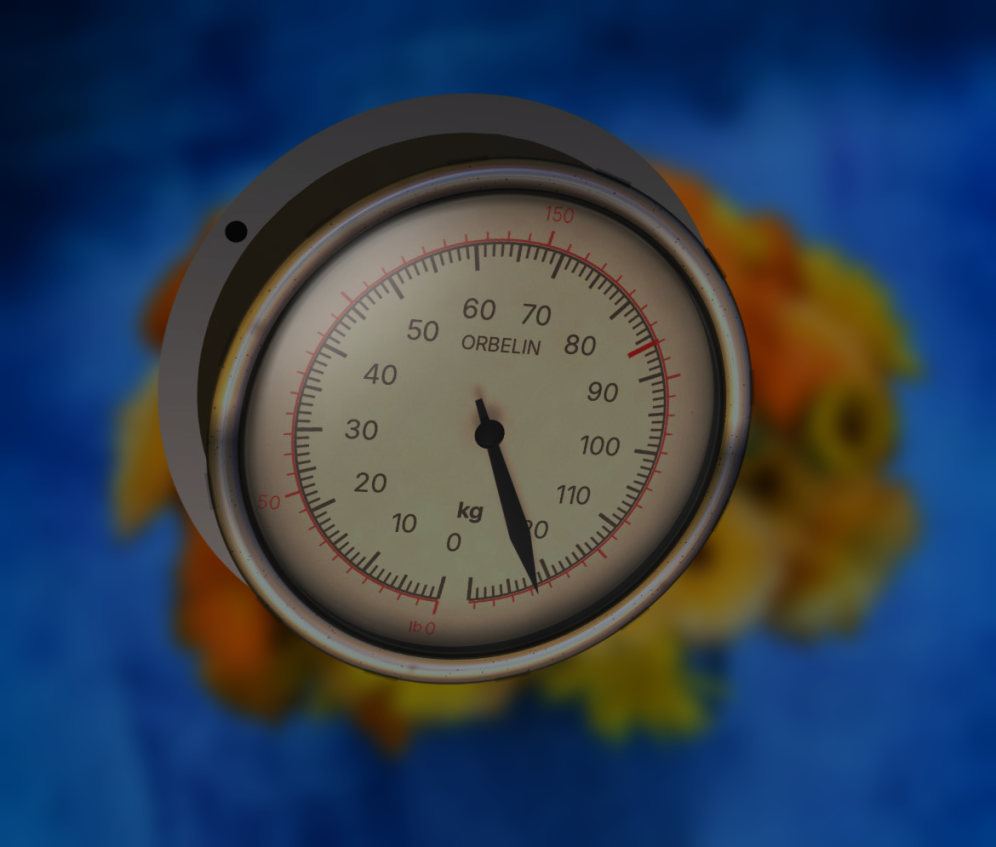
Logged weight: 122 kg
